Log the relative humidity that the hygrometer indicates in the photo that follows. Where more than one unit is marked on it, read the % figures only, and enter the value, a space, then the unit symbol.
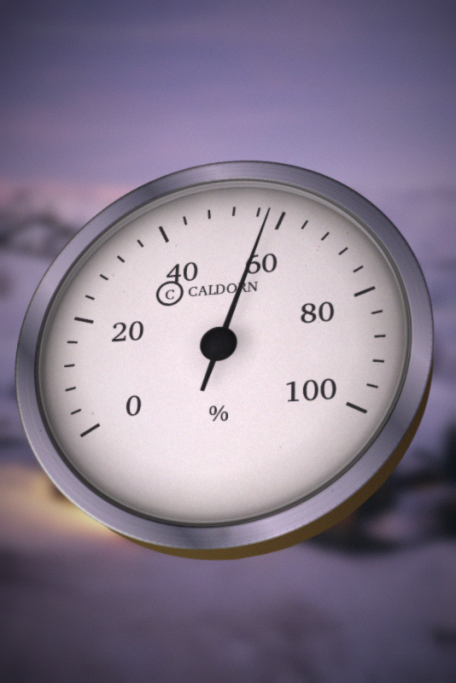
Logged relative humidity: 58 %
